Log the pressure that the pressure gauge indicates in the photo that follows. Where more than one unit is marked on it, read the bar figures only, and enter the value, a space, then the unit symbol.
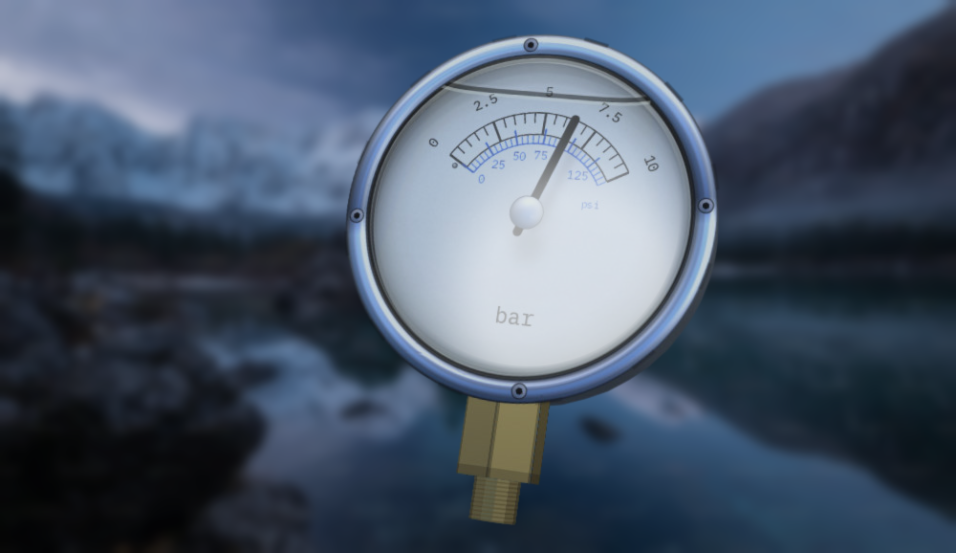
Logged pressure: 6.5 bar
